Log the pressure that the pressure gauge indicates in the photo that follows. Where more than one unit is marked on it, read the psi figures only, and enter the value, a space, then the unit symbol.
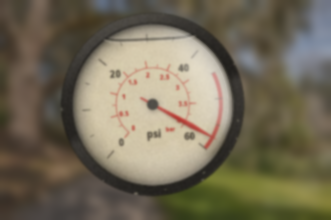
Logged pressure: 57.5 psi
